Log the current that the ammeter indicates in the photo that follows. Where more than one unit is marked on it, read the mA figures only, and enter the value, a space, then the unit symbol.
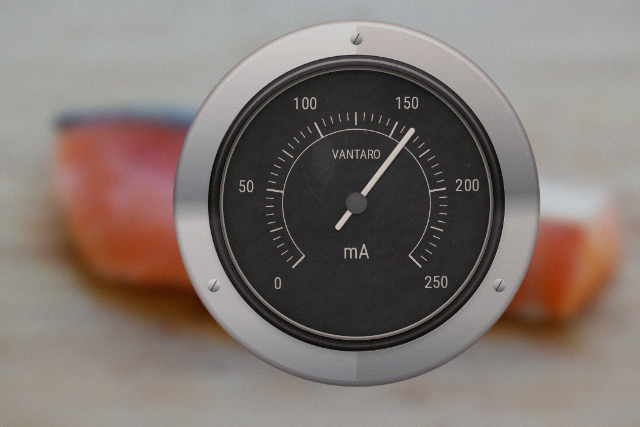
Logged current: 160 mA
